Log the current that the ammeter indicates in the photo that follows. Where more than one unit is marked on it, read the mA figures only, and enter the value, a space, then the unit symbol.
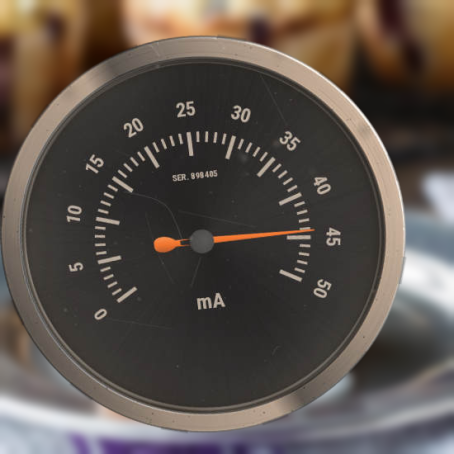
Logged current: 44 mA
